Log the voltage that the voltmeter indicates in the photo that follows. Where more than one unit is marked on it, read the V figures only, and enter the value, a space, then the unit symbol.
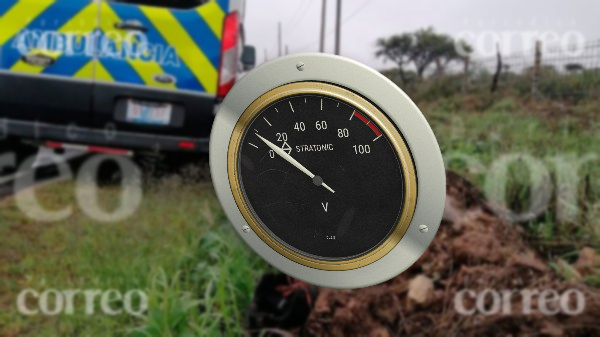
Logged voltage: 10 V
